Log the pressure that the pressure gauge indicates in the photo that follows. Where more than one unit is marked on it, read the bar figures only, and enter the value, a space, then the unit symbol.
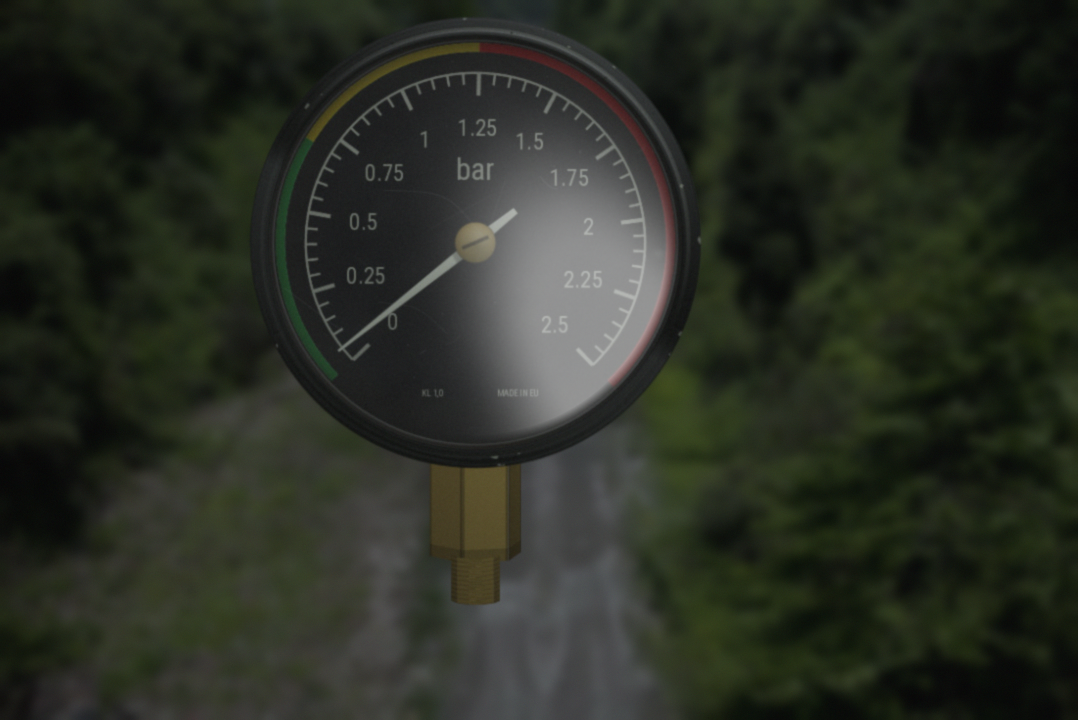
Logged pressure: 0.05 bar
